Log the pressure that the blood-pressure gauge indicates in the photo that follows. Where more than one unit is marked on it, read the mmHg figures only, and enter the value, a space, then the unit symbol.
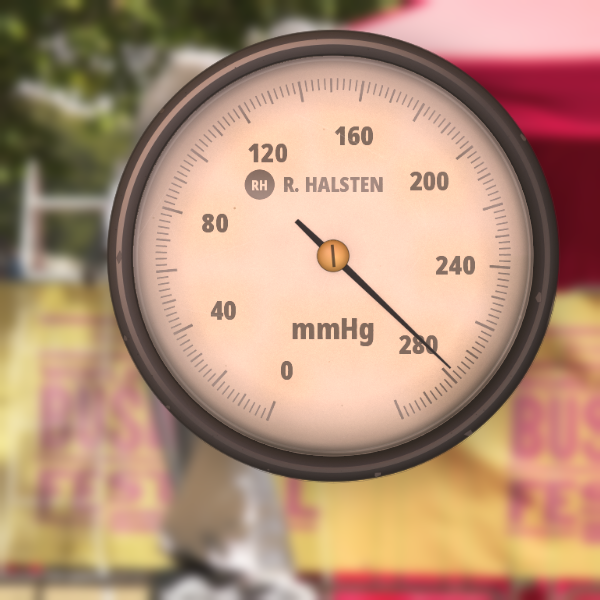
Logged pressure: 278 mmHg
